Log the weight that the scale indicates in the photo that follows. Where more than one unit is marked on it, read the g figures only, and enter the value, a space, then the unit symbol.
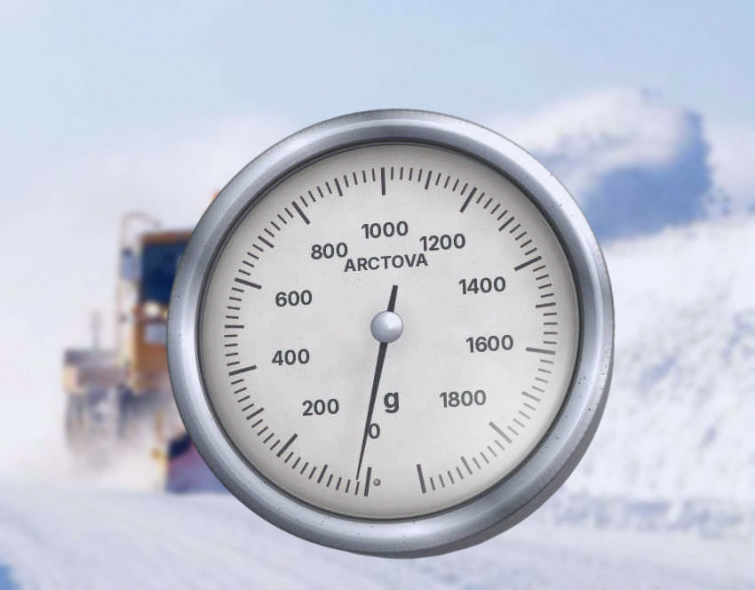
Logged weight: 20 g
